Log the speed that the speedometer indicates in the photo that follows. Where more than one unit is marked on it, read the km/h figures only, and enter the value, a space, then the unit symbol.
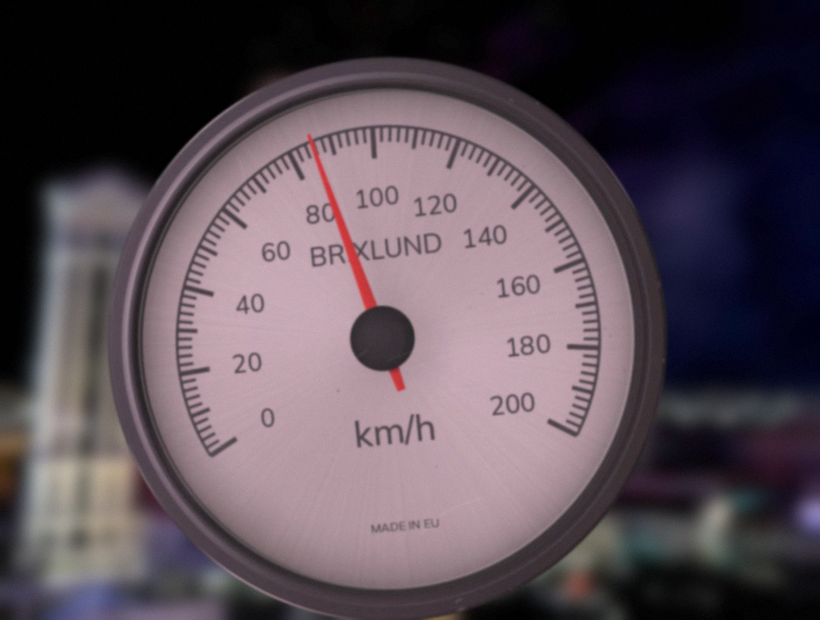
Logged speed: 86 km/h
